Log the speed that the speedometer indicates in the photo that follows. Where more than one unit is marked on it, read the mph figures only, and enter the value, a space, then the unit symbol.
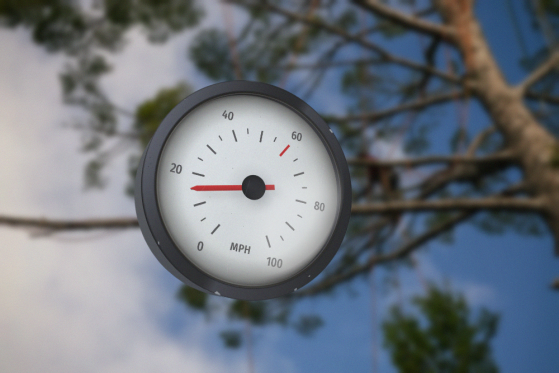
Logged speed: 15 mph
